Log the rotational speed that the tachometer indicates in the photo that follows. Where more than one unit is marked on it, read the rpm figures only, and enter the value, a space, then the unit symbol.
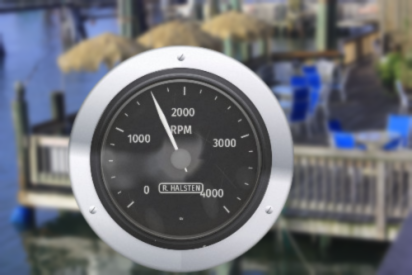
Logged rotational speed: 1600 rpm
